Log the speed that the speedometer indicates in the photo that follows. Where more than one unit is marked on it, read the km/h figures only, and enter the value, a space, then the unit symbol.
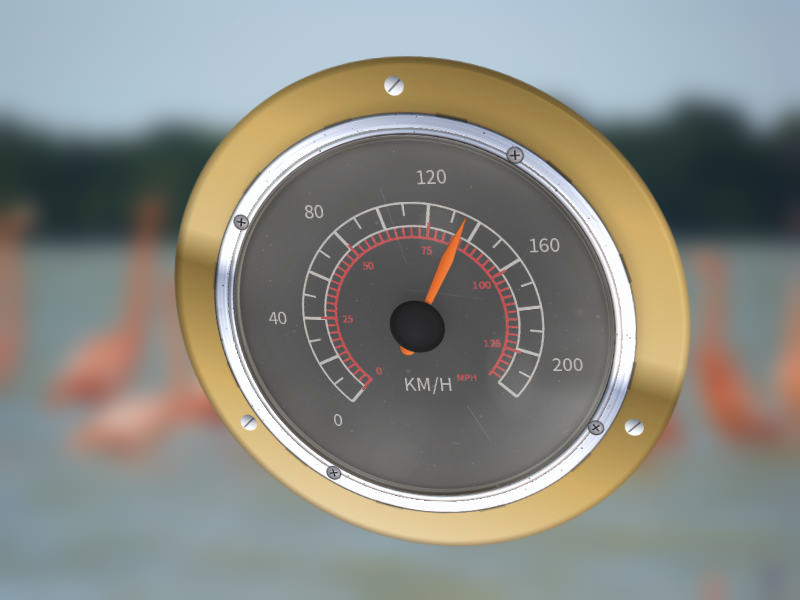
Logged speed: 135 km/h
